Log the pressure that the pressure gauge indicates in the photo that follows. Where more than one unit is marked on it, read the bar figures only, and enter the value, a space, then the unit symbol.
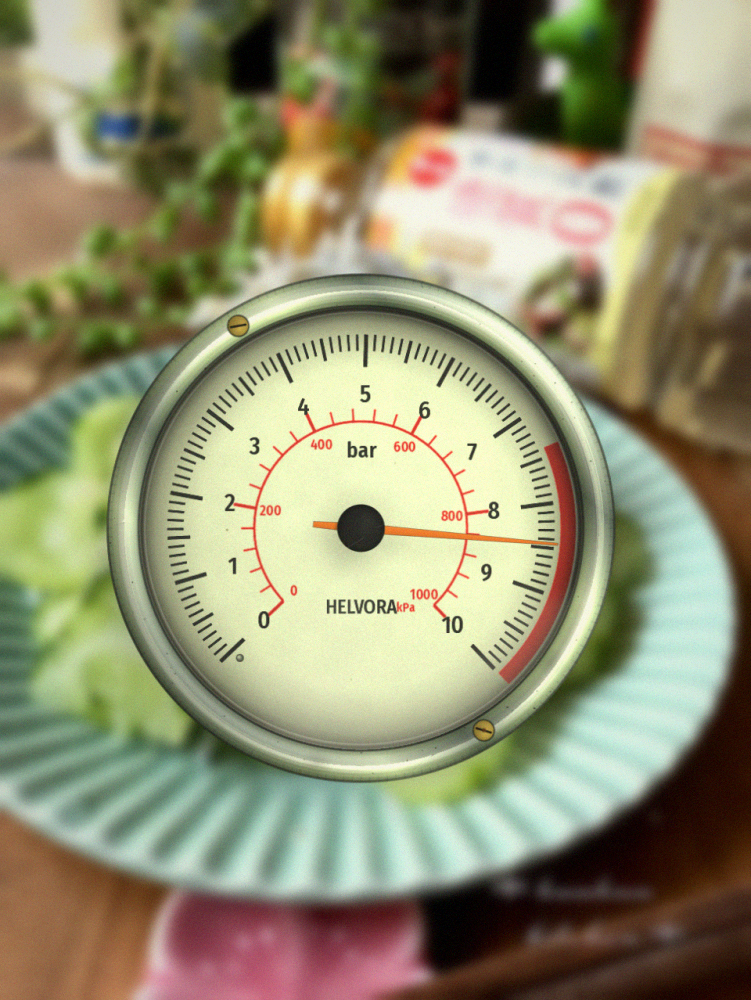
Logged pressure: 8.45 bar
